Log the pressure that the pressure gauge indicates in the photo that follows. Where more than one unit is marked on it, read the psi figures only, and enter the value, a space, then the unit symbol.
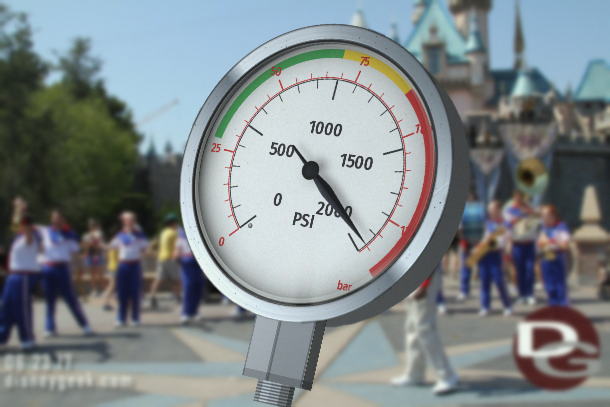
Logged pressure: 1950 psi
